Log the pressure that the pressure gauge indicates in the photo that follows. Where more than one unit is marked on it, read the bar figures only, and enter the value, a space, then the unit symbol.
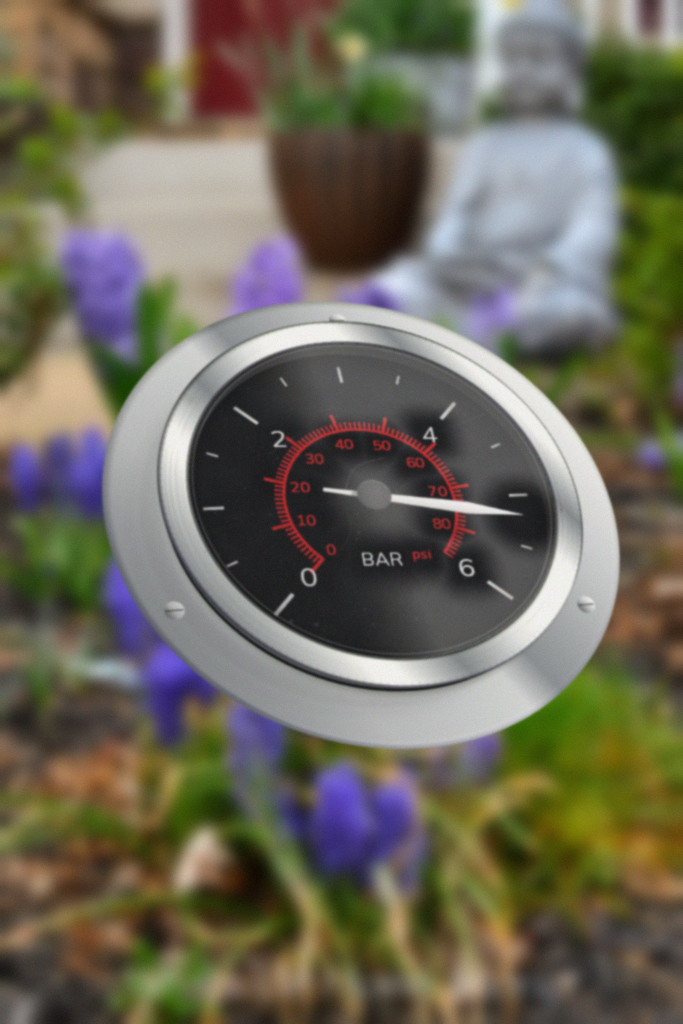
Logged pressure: 5.25 bar
